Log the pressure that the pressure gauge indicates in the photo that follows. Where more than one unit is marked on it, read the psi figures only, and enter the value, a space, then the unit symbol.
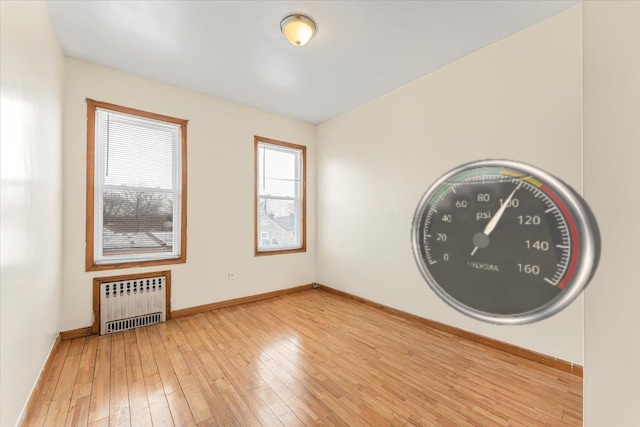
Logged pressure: 100 psi
